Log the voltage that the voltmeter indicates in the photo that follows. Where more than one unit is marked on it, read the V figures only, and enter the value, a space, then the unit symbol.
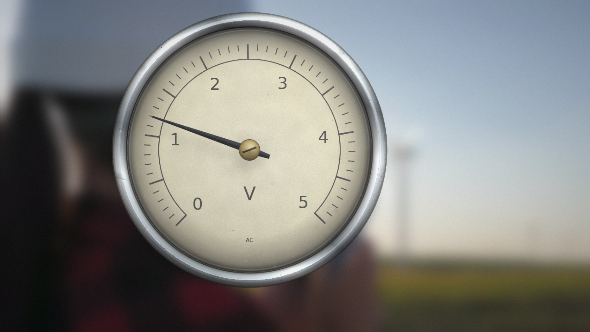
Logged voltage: 1.2 V
